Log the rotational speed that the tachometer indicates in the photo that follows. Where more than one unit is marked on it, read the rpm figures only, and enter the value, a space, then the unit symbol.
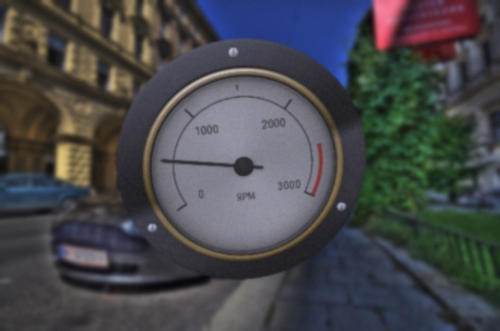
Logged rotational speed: 500 rpm
